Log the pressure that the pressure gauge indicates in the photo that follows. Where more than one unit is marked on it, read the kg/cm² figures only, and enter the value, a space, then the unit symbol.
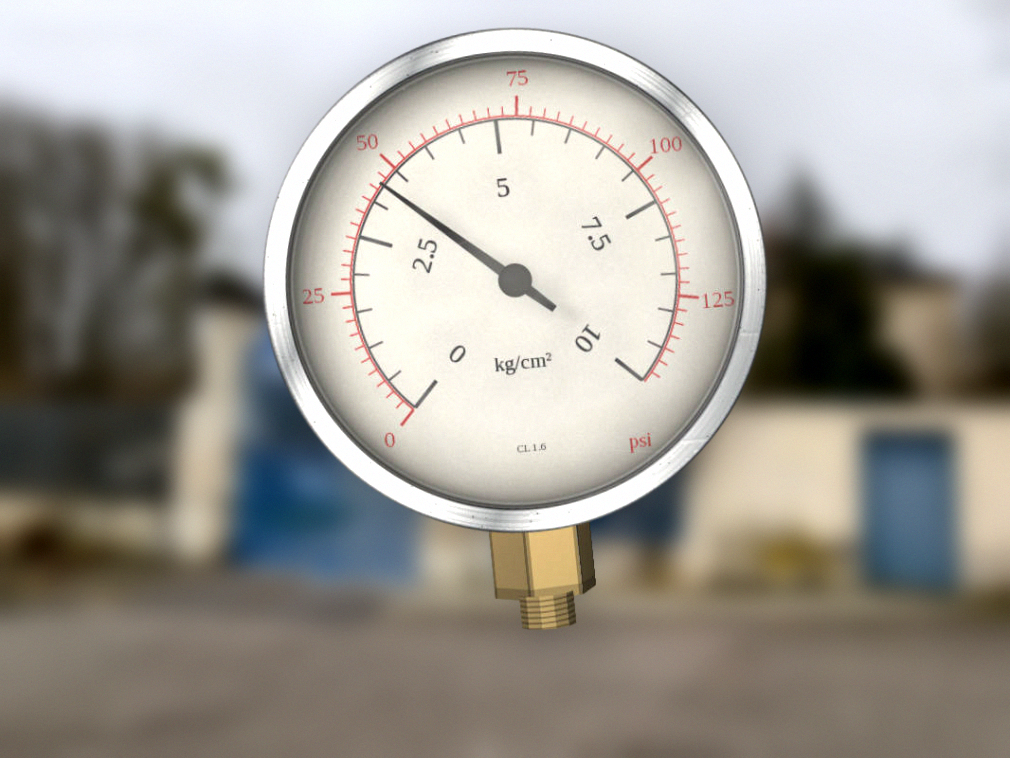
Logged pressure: 3.25 kg/cm²
